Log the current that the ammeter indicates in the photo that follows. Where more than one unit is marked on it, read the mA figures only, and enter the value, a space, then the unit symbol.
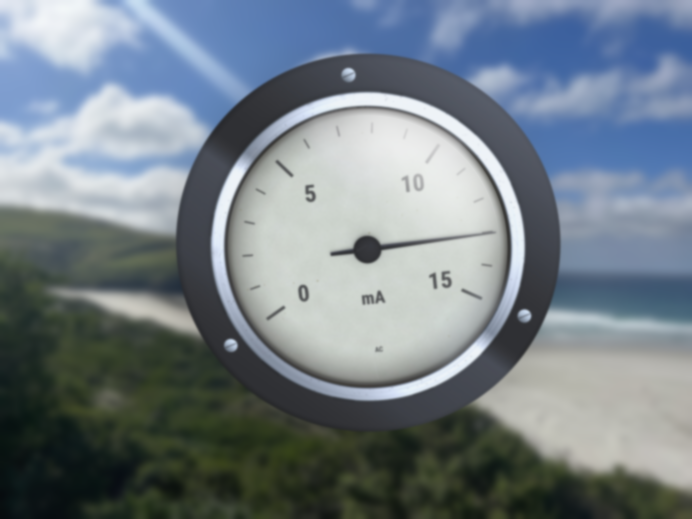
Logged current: 13 mA
